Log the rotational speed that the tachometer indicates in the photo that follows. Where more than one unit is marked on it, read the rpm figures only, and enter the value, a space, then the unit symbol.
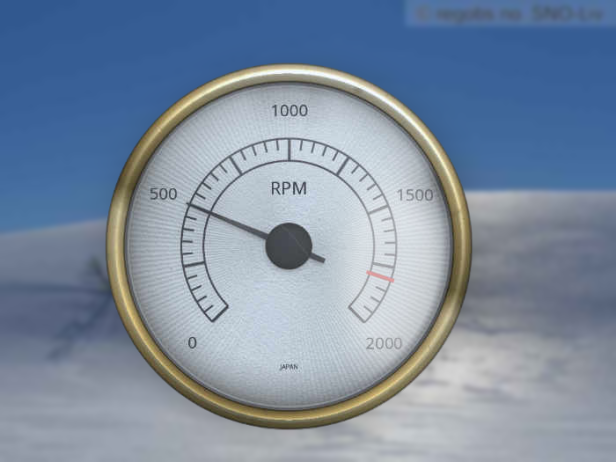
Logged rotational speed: 500 rpm
